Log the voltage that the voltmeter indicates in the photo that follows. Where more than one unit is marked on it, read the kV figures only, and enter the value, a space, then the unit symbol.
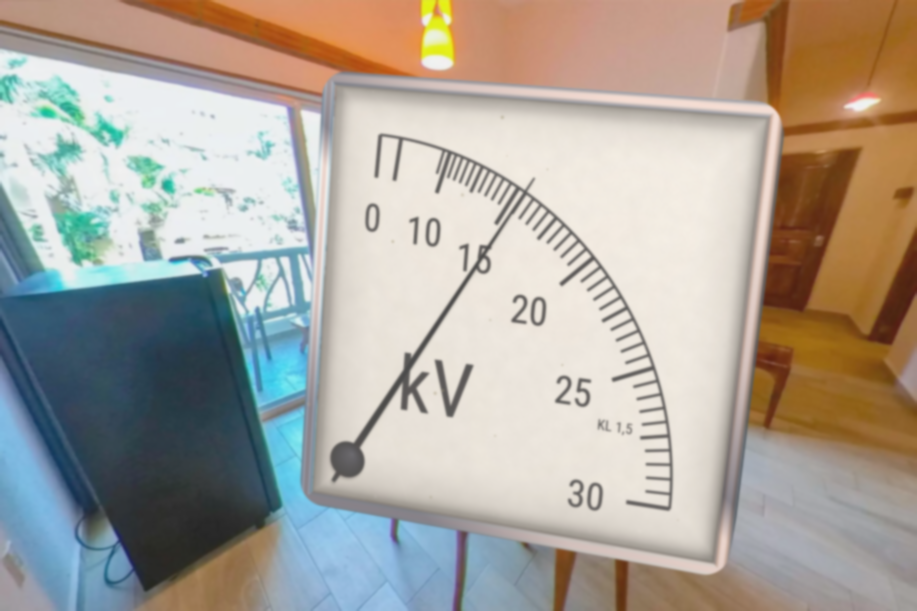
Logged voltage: 15.5 kV
